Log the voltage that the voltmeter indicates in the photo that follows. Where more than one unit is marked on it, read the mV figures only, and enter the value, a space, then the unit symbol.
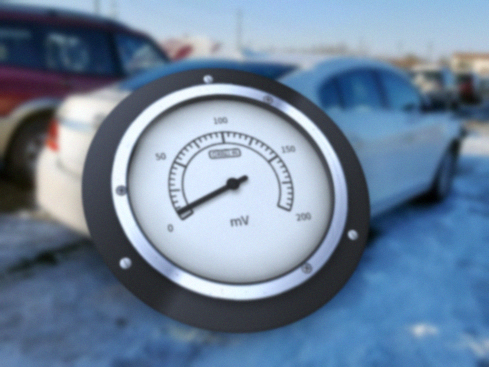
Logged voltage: 5 mV
